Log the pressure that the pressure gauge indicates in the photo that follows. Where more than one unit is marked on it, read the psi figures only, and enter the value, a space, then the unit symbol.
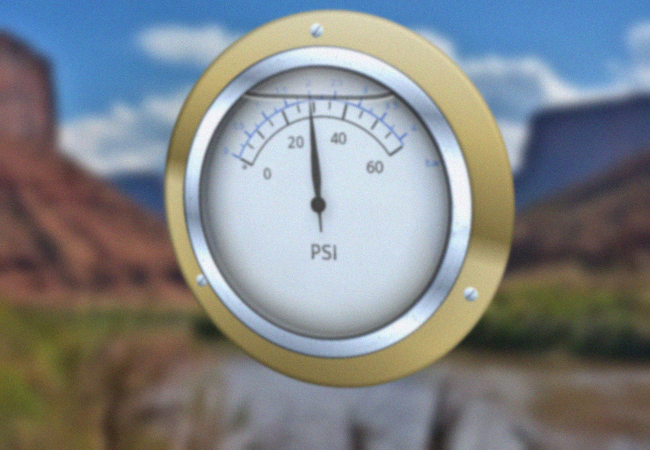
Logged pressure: 30 psi
